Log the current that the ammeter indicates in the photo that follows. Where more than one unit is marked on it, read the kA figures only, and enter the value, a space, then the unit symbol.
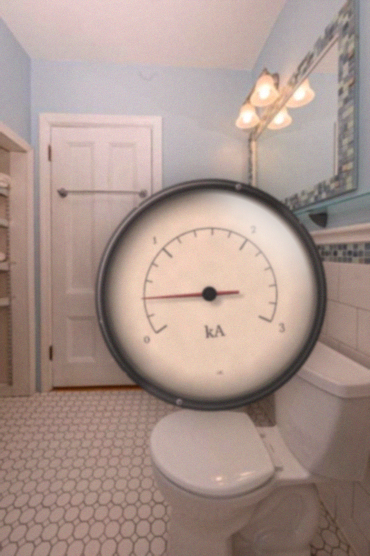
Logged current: 0.4 kA
